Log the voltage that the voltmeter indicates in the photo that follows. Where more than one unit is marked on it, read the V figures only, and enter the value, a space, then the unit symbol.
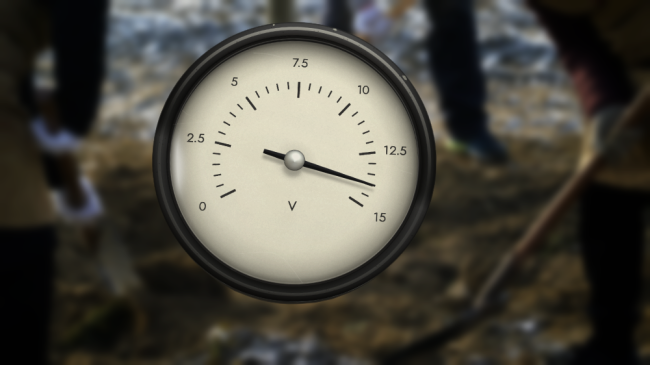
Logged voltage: 14 V
